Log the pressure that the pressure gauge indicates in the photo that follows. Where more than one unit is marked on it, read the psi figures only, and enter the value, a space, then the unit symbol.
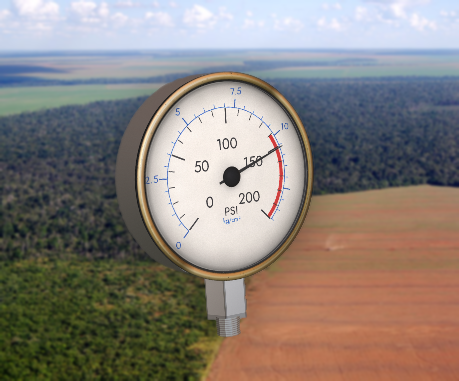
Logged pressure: 150 psi
